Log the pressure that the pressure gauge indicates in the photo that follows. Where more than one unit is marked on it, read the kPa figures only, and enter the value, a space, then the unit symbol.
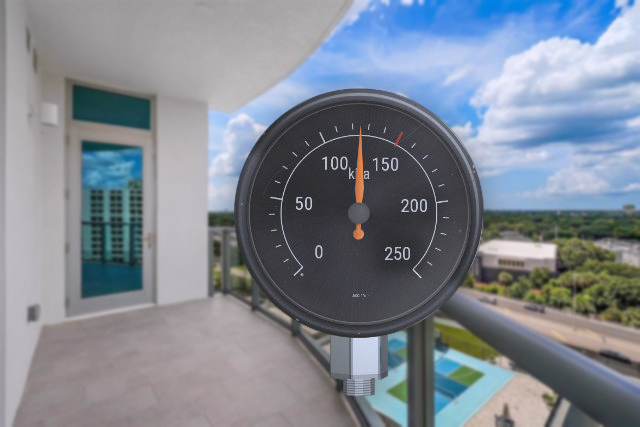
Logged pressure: 125 kPa
